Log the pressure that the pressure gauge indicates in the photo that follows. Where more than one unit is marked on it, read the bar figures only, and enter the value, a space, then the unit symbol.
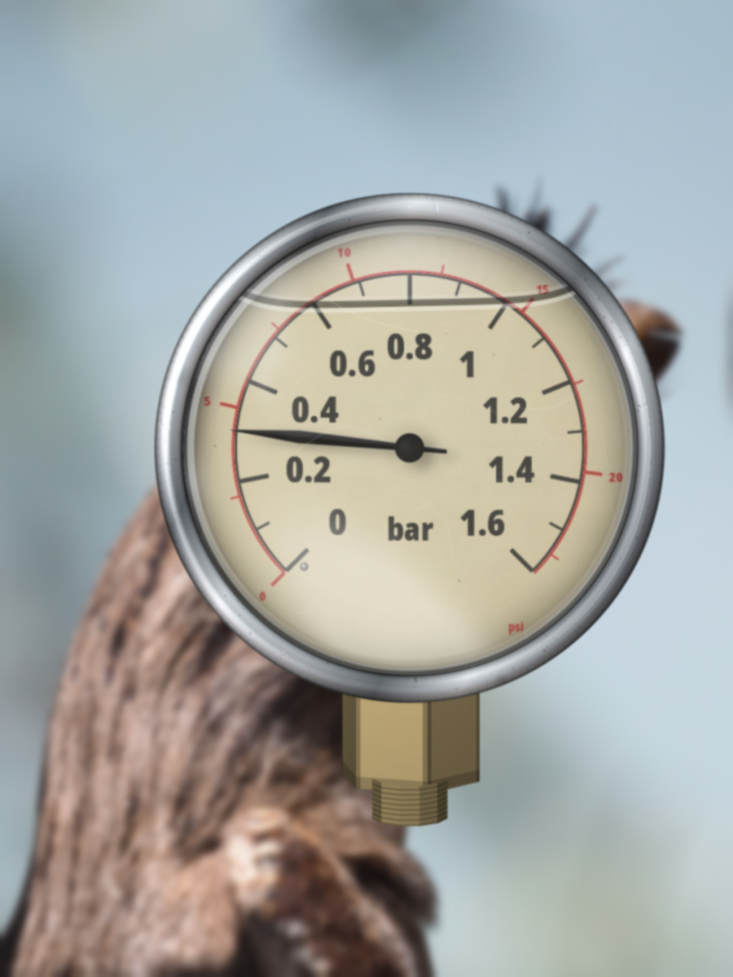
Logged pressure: 0.3 bar
